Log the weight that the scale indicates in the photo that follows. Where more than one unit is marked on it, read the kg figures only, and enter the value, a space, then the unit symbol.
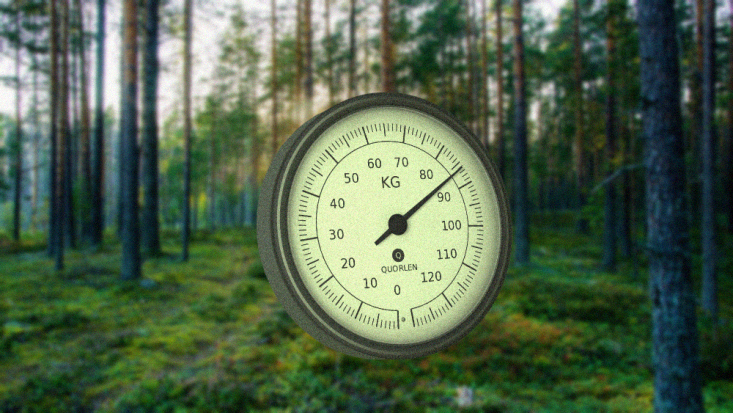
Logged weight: 86 kg
